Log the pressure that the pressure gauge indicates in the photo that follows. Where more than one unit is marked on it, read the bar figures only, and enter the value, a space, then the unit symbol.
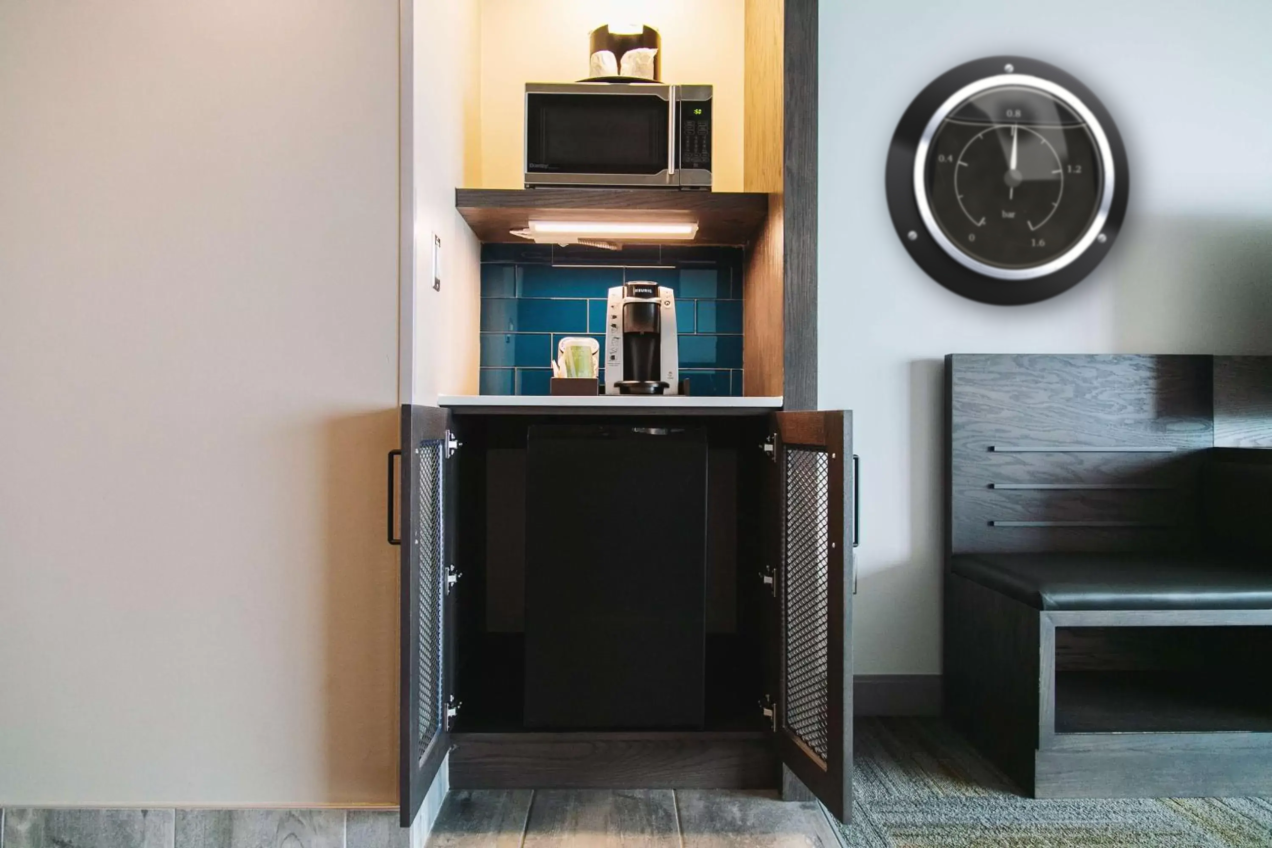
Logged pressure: 0.8 bar
